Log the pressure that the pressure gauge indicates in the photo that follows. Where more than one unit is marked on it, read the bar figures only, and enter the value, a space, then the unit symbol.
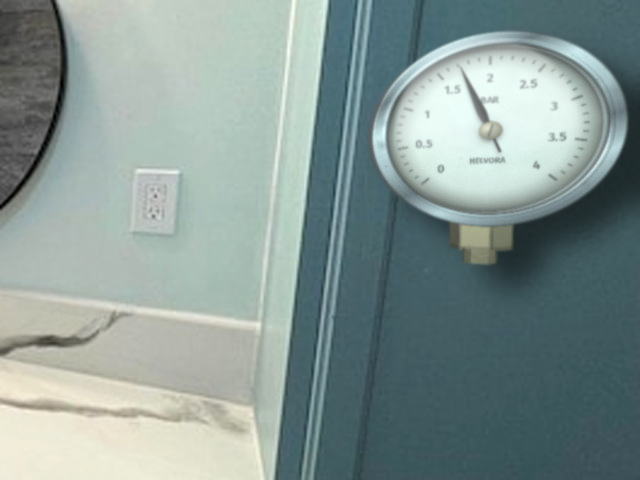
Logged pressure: 1.7 bar
